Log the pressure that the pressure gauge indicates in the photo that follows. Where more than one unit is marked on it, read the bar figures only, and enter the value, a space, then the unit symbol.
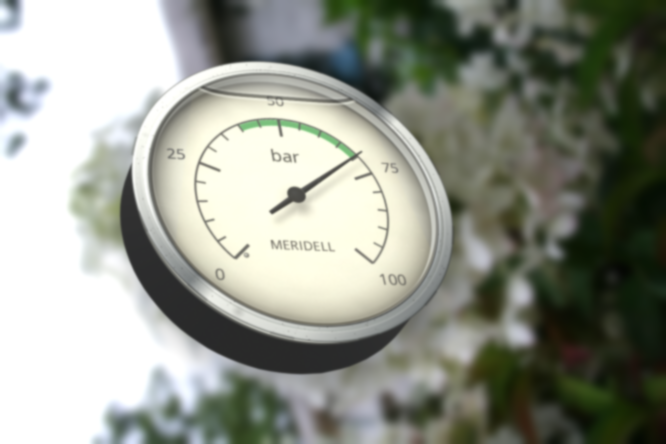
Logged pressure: 70 bar
